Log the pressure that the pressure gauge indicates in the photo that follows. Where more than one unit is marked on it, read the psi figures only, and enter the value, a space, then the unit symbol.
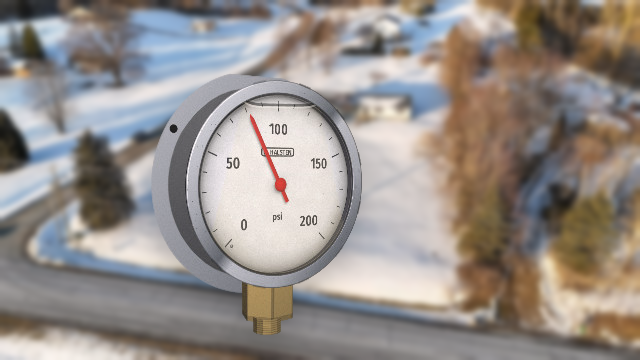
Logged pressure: 80 psi
